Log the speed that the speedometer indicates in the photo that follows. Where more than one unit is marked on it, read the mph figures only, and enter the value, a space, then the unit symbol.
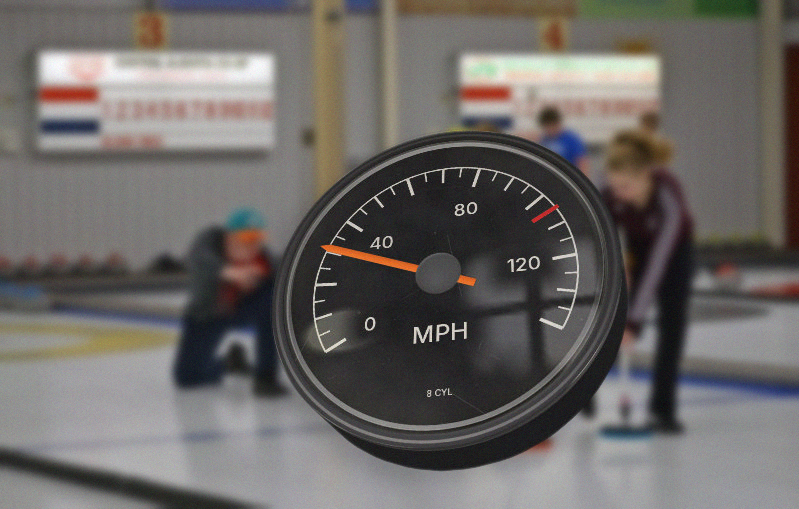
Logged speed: 30 mph
